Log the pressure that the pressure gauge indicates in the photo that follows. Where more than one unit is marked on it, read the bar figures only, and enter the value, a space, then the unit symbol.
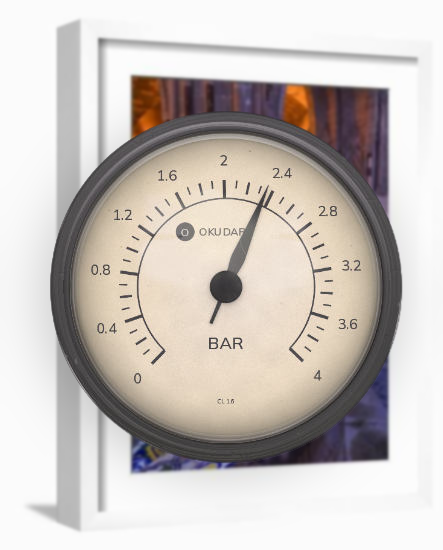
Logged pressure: 2.35 bar
